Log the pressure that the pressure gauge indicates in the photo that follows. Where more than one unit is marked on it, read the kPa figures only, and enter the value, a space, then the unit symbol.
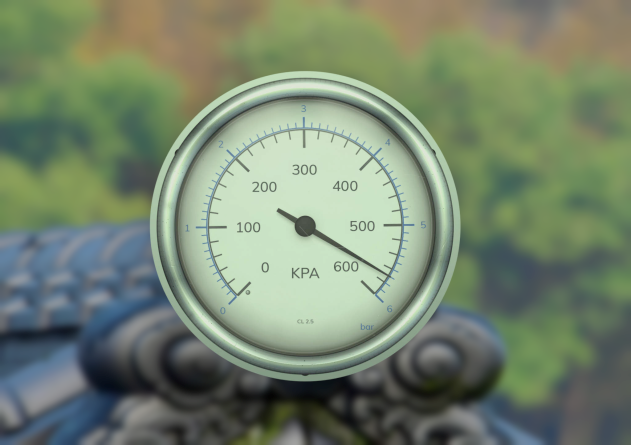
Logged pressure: 570 kPa
